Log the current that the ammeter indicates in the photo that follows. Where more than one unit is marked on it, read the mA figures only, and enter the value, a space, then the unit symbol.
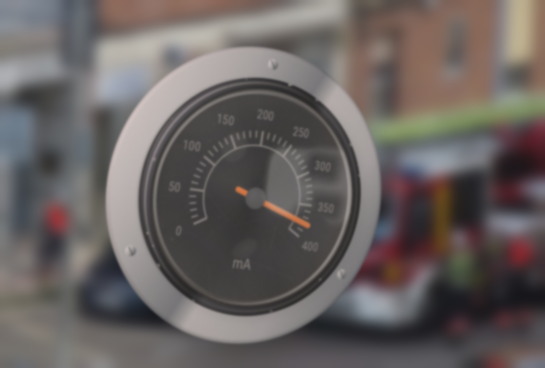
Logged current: 380 mA
